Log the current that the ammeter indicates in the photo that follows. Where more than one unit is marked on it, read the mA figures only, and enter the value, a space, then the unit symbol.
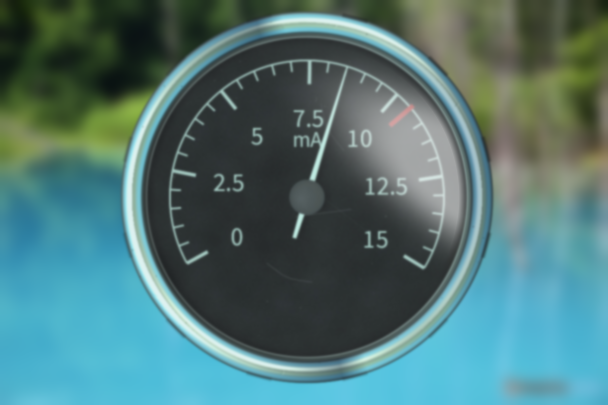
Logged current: 8.5 mA
